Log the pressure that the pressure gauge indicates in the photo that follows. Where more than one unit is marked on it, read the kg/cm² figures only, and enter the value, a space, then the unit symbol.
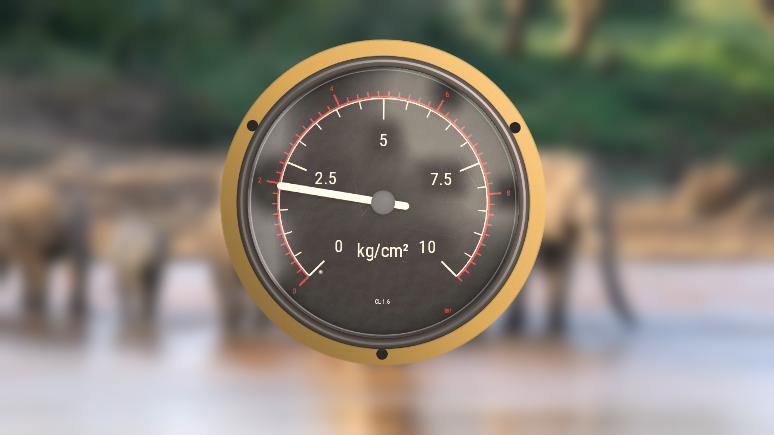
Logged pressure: 2 kg/cm²
